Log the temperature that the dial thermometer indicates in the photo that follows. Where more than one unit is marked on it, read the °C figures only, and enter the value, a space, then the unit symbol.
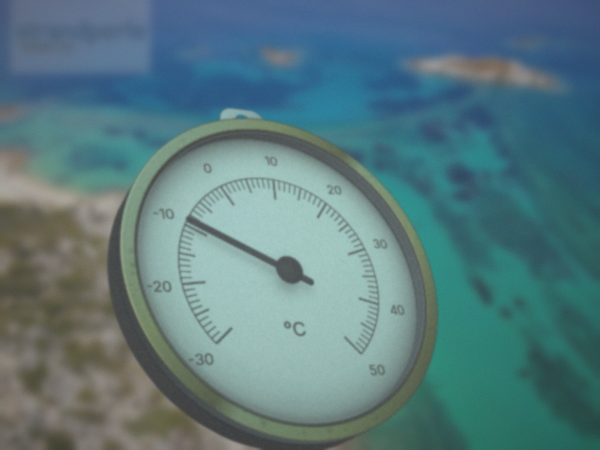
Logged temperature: -10 °C
